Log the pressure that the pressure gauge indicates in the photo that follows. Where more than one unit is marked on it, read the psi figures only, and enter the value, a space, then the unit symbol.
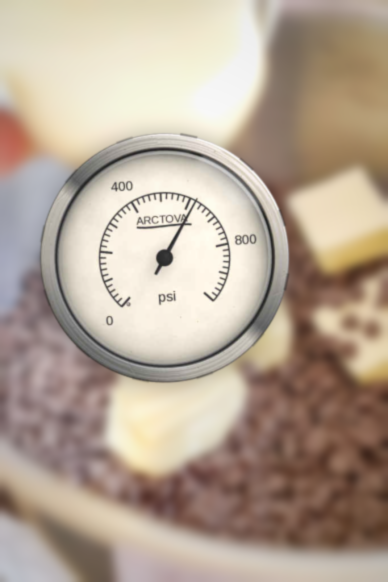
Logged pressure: 620 psi
